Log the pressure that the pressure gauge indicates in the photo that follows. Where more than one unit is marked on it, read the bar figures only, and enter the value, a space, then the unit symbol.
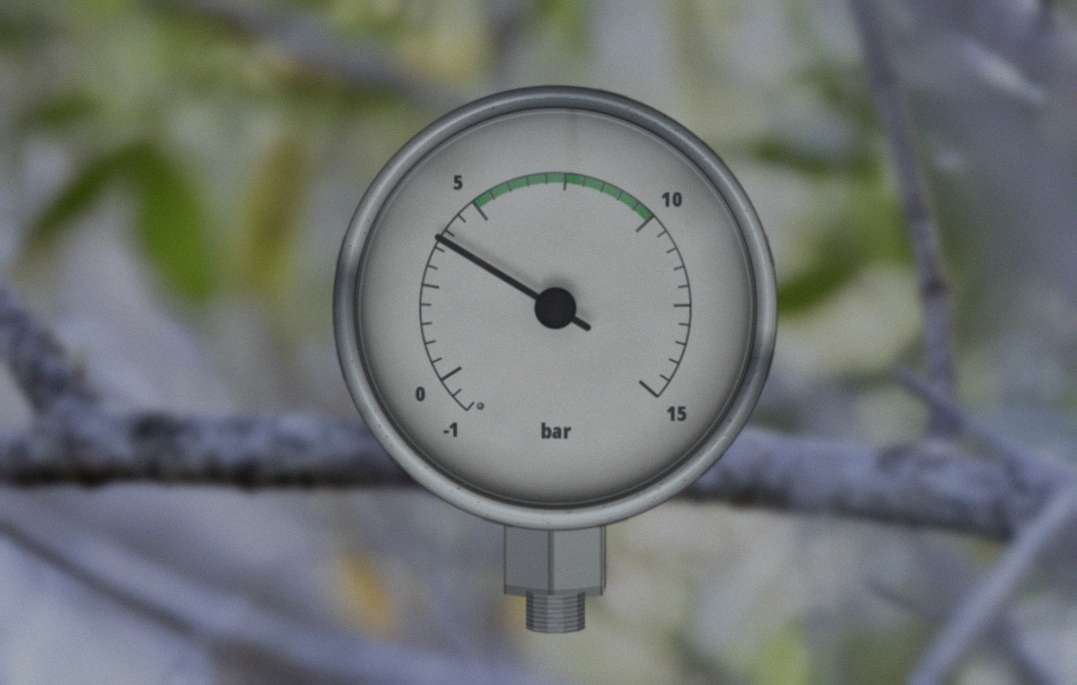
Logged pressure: 3.75 bar
